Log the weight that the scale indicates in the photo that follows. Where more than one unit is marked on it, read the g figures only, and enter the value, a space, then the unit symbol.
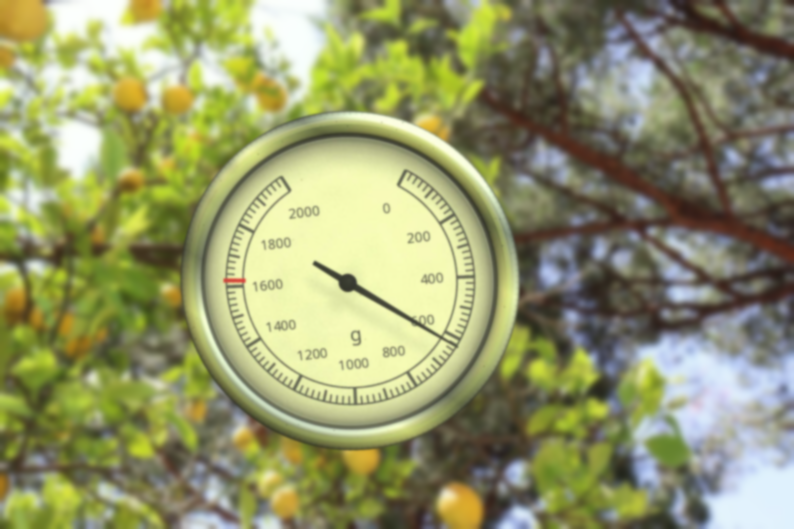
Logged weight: 620 g
